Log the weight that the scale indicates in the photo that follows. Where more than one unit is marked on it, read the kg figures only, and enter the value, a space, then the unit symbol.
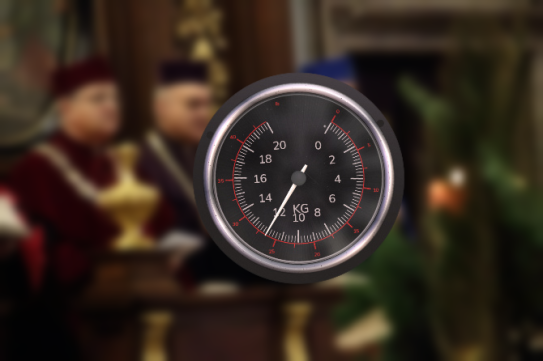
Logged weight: 12 kg
